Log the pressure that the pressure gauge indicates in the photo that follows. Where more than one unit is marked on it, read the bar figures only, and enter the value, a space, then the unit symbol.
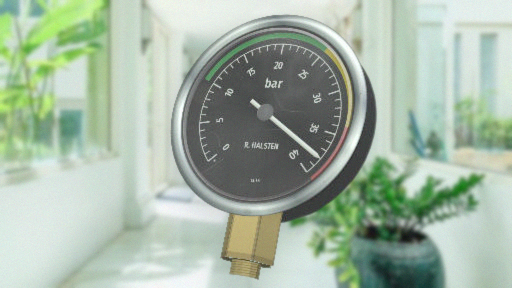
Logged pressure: 38 bar
